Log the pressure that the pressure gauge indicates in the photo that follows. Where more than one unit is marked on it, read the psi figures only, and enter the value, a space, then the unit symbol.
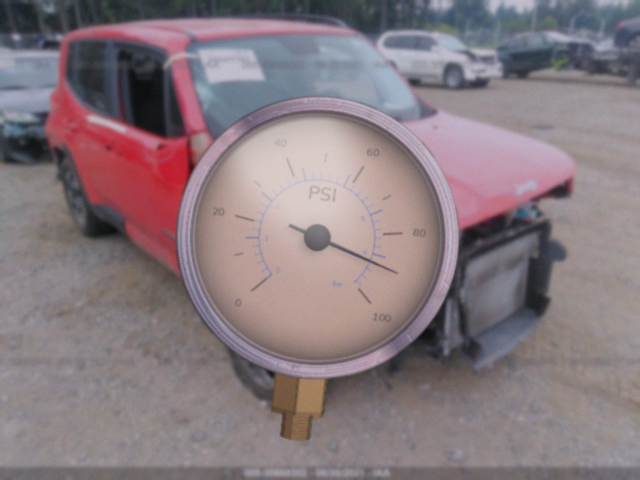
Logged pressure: 90 psi
